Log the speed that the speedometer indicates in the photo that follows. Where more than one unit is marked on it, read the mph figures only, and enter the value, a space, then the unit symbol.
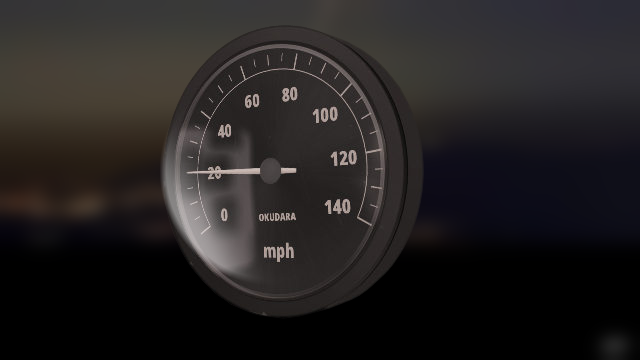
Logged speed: 20 mph
